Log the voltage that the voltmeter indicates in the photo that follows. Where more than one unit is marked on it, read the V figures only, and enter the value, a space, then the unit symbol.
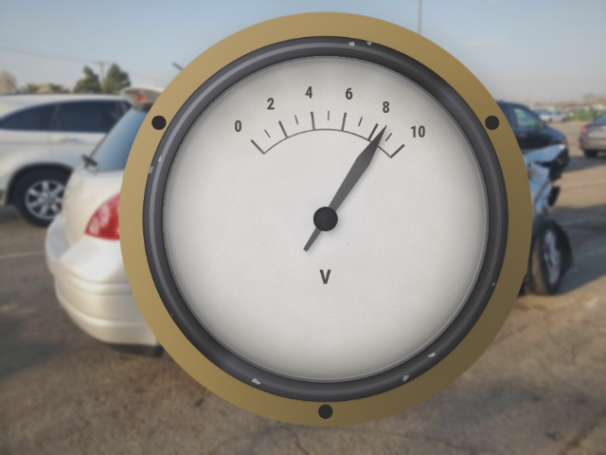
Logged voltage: 8.5 V
